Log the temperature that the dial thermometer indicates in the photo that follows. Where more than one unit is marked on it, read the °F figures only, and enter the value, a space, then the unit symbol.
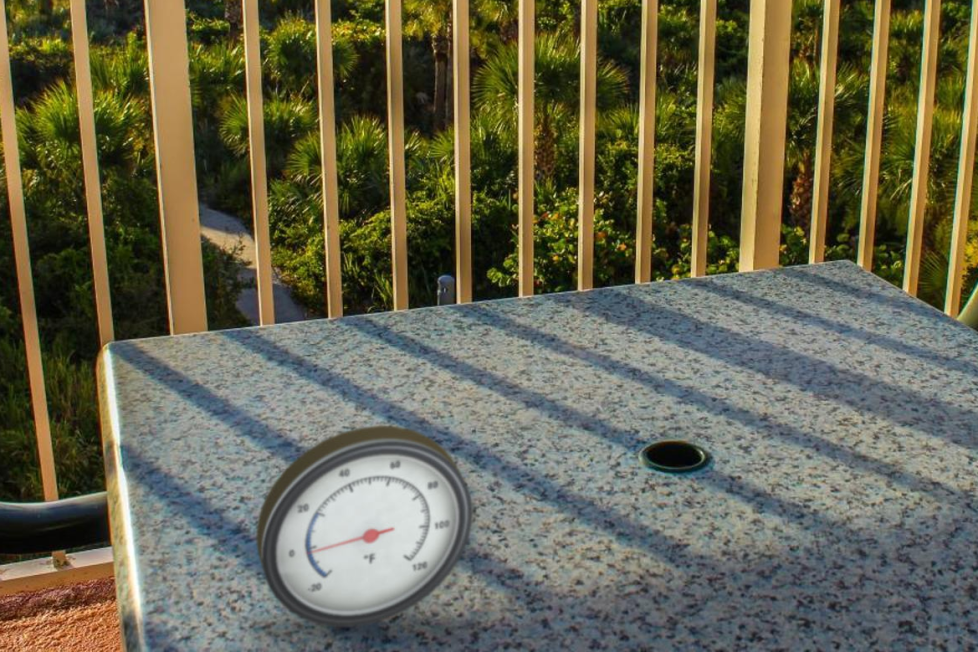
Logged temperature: 0 °F
